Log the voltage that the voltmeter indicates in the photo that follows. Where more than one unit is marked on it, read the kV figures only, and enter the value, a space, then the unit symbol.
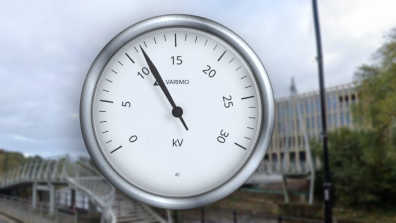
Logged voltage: 11.5 kV
